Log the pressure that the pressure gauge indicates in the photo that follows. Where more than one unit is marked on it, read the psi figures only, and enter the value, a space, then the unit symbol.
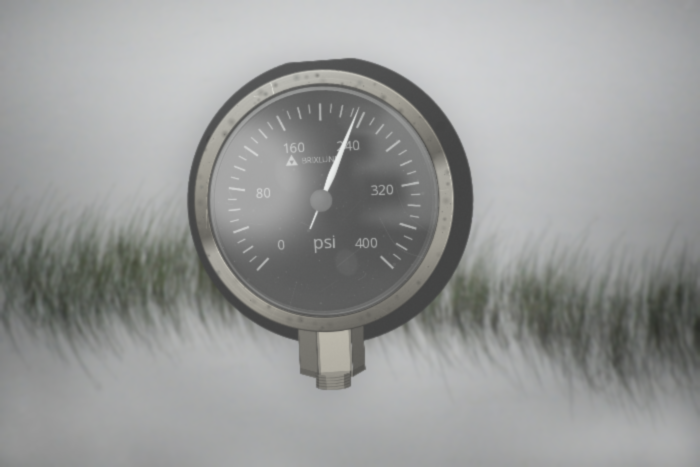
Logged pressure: 235 psi
